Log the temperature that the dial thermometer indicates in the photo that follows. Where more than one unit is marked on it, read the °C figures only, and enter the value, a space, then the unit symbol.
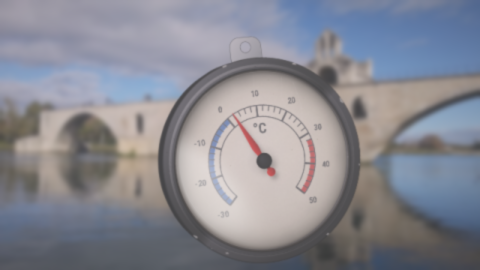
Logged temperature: 2 °C
